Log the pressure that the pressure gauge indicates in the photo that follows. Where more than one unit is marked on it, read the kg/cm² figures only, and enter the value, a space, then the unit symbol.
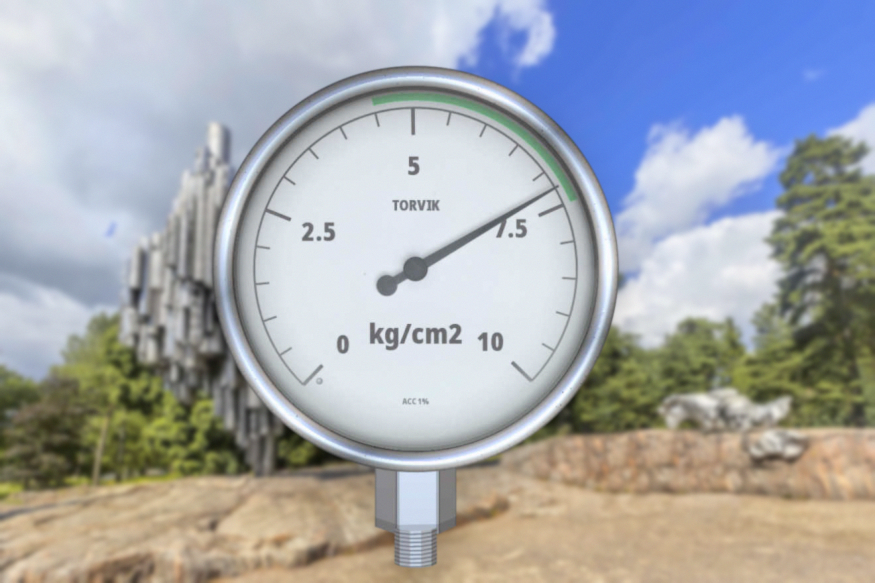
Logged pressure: 7.25 kg/cm²
